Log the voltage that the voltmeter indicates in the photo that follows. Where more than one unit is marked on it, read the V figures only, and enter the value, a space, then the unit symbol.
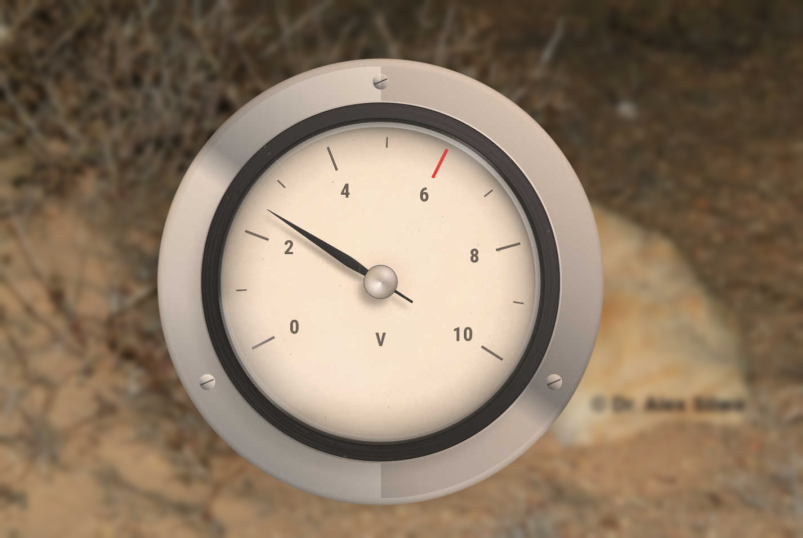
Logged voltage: 2.5 V
